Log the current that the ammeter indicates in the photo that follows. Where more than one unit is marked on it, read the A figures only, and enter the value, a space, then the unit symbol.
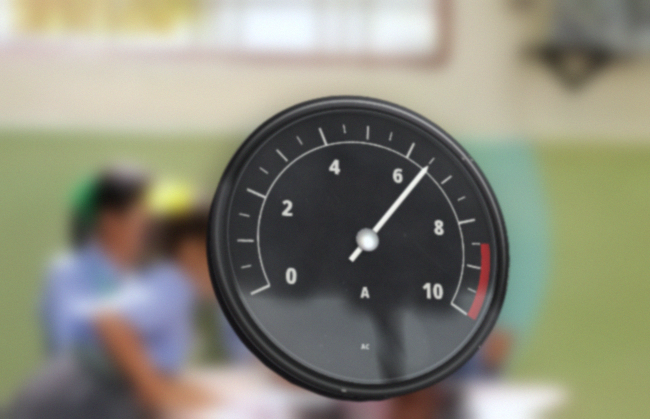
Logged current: 6.5 A
